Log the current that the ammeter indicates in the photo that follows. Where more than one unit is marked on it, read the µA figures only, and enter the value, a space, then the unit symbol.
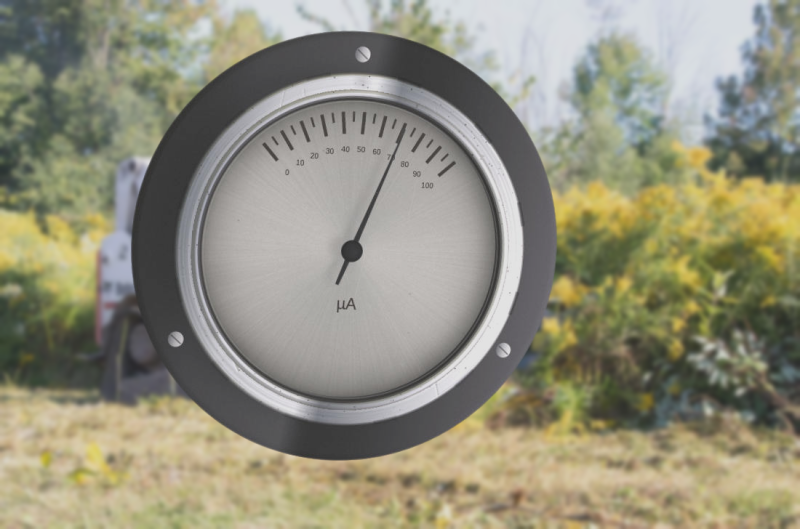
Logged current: 70 µA
